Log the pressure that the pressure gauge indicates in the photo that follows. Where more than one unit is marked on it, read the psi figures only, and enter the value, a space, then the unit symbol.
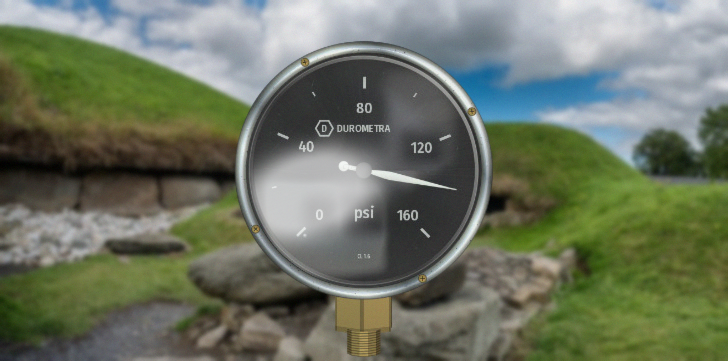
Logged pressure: 140 psi
